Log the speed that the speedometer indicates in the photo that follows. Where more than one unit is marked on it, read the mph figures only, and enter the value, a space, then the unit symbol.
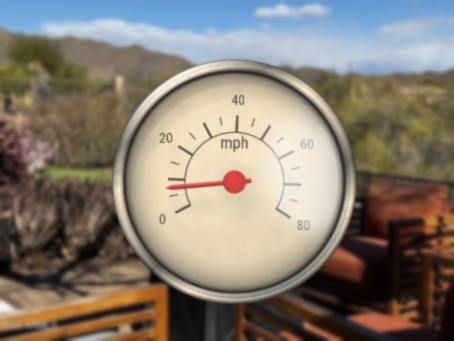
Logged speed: 7.5 mph
